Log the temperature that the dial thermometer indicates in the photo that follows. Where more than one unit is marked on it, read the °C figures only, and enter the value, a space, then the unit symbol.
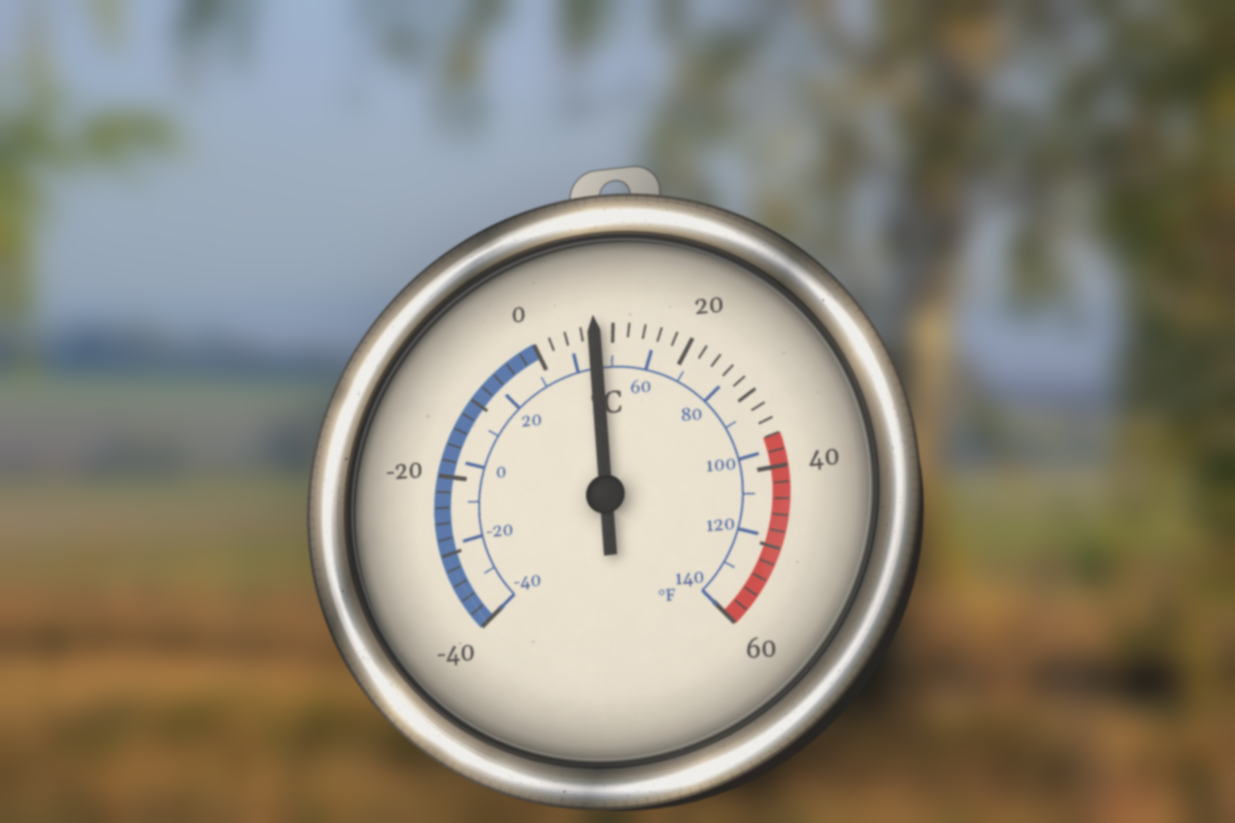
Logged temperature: 8 °C
